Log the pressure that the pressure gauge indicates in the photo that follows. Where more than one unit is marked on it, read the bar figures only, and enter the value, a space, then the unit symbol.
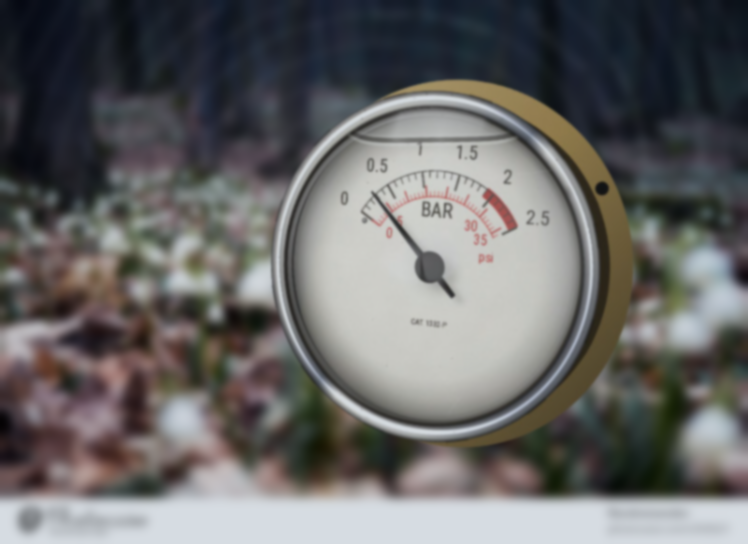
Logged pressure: 0.3 bar
